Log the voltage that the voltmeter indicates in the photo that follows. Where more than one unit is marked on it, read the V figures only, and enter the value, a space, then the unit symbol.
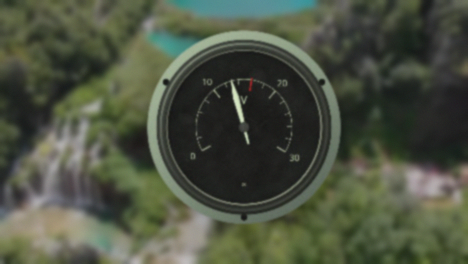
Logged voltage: 13 V
